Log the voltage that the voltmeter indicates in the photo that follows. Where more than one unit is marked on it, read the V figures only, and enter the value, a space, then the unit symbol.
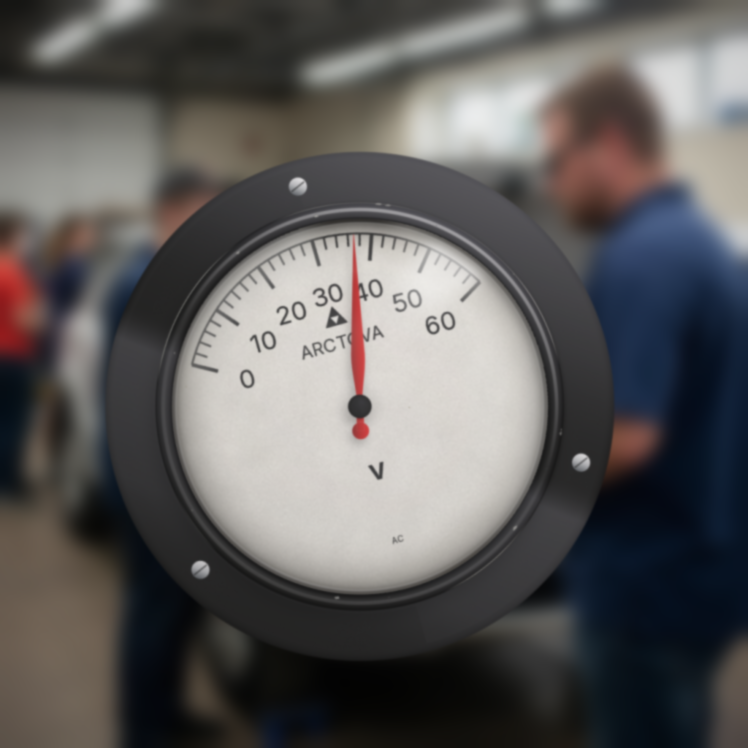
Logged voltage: 37 V
